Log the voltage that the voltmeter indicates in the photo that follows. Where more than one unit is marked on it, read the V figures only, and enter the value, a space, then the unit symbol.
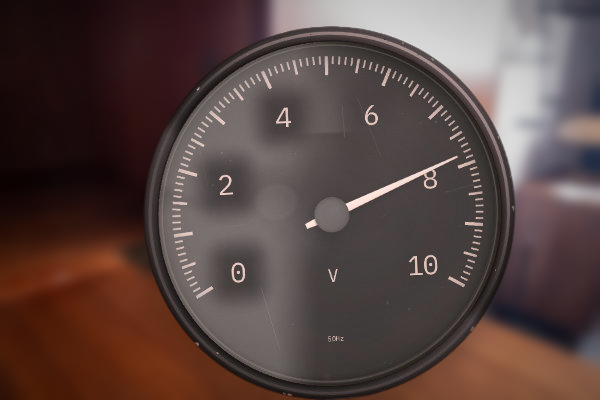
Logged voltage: 7.8 V
